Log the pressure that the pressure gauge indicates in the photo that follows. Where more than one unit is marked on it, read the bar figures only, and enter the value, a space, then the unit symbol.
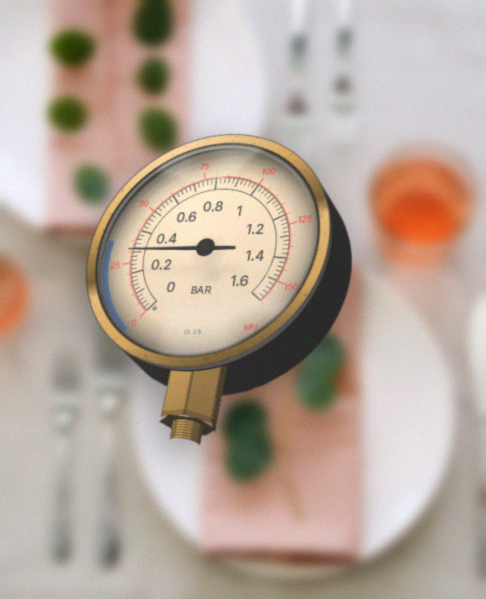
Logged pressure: 0.3 bar
